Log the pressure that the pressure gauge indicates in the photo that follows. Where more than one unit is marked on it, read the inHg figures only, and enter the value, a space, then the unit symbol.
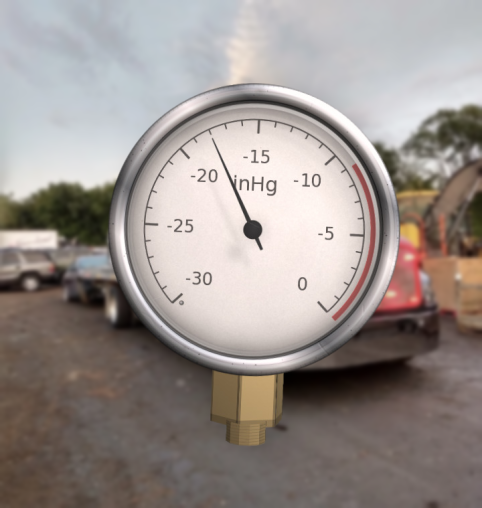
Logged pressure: -18 inHg
